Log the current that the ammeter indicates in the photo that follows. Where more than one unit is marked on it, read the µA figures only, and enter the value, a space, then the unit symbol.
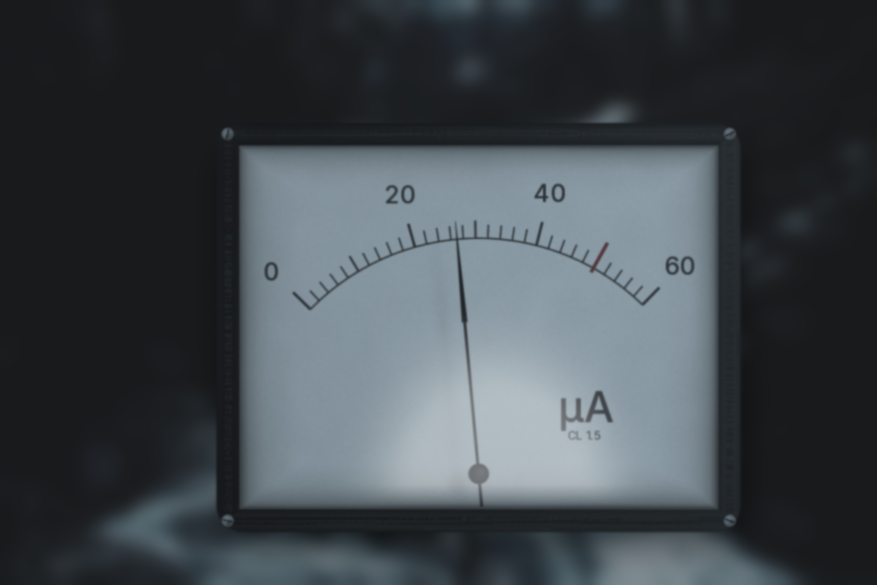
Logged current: 27 µA
